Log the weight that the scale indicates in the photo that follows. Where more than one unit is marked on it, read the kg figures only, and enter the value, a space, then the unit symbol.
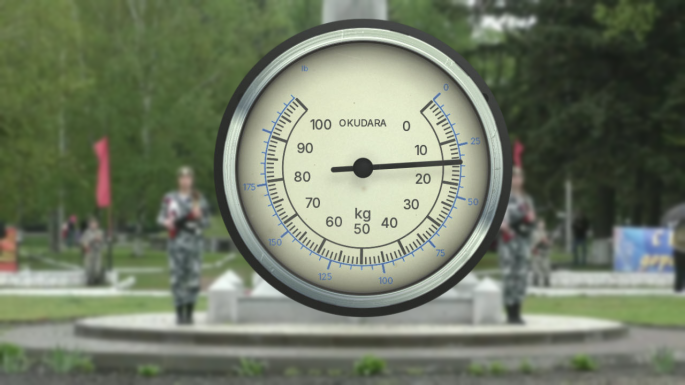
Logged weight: 15 kg
